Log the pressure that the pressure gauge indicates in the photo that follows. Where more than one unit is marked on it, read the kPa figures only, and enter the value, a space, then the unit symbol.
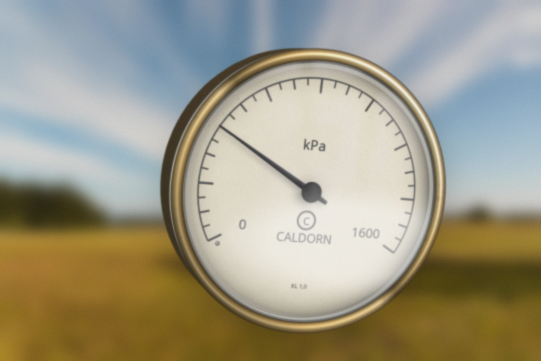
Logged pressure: 400 kPa
